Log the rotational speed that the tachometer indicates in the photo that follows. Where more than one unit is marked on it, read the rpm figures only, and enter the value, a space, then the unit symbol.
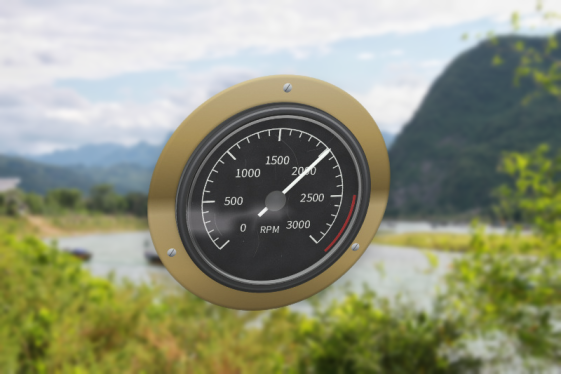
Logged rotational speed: 2000 rpm
